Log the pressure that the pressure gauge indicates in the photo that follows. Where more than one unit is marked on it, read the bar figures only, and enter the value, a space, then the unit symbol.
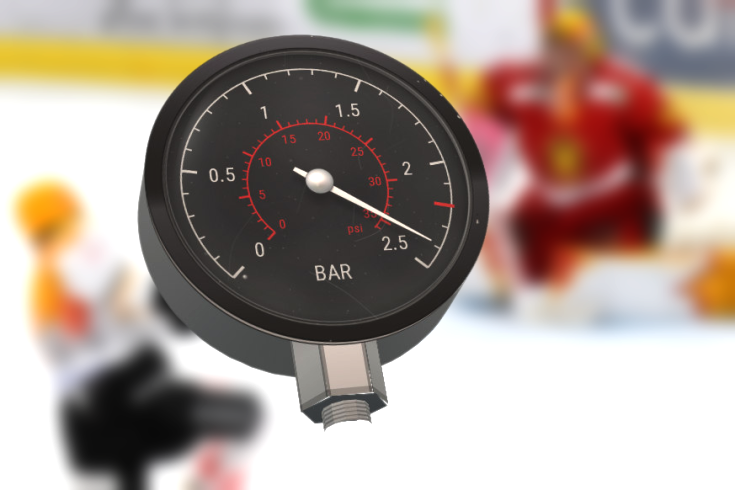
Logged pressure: 2.4 bar
